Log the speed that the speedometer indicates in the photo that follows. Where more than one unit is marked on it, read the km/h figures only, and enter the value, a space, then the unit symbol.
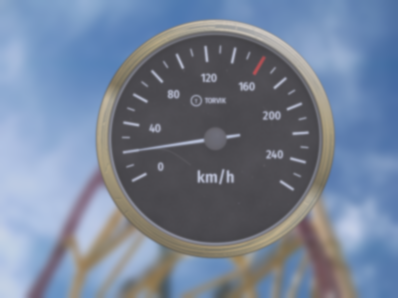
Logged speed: 20 km/h
